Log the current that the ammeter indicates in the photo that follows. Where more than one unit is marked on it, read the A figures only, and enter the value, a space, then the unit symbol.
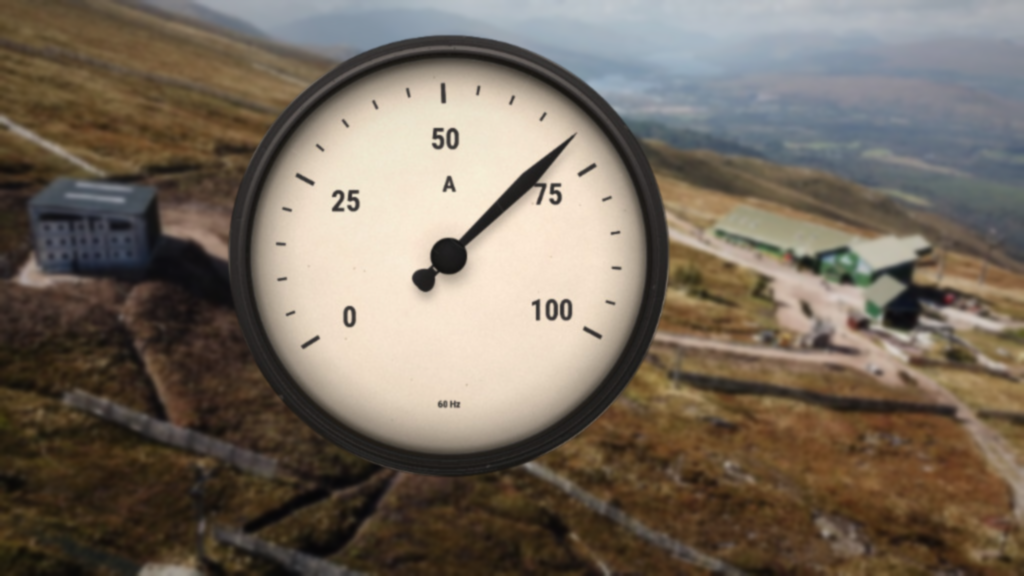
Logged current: 70 A
